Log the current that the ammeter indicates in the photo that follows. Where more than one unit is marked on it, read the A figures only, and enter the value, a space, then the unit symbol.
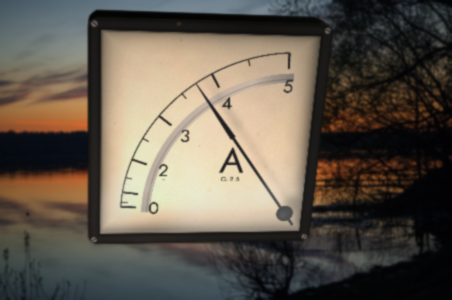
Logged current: 3.75 A
